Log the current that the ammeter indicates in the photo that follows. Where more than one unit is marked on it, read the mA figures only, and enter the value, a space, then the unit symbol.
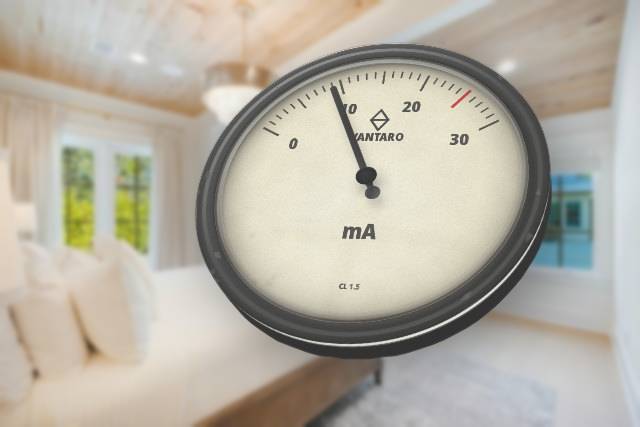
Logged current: 9 mA
